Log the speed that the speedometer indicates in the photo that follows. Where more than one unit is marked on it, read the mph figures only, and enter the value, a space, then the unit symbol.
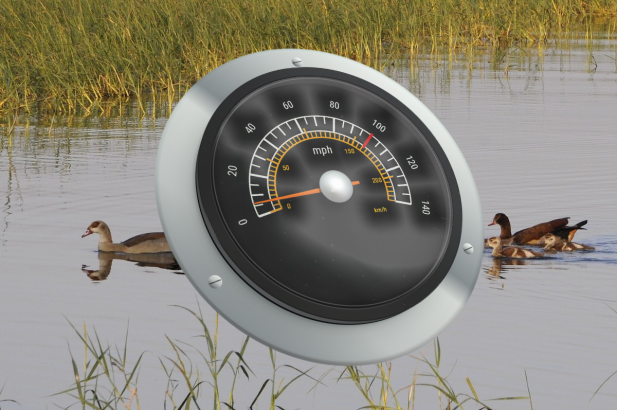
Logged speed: 5 mph
